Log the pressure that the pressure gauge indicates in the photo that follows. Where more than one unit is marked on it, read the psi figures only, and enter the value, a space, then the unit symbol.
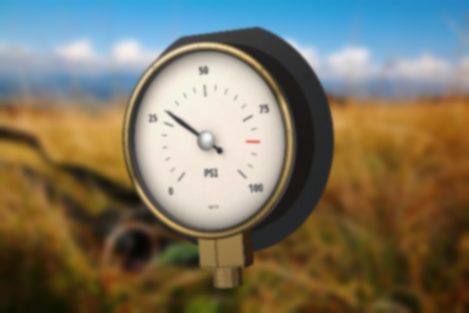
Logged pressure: 30 psi
